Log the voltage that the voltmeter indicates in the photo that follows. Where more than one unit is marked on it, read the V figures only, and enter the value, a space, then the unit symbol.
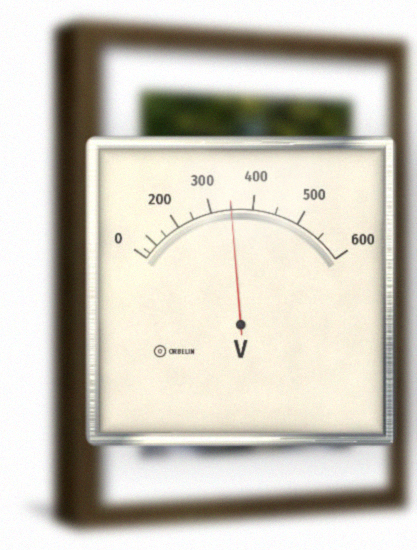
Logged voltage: 350 V
